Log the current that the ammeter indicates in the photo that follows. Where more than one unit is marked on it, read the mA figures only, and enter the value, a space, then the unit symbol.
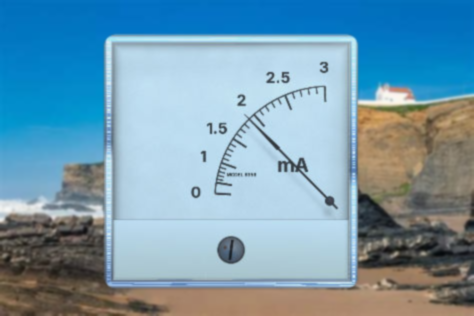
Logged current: 1.9 mA
